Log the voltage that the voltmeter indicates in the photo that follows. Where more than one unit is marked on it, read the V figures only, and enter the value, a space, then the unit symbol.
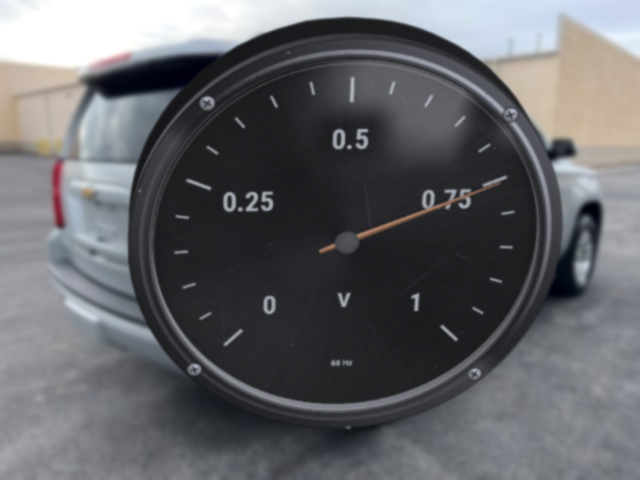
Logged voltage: 0.75 V
